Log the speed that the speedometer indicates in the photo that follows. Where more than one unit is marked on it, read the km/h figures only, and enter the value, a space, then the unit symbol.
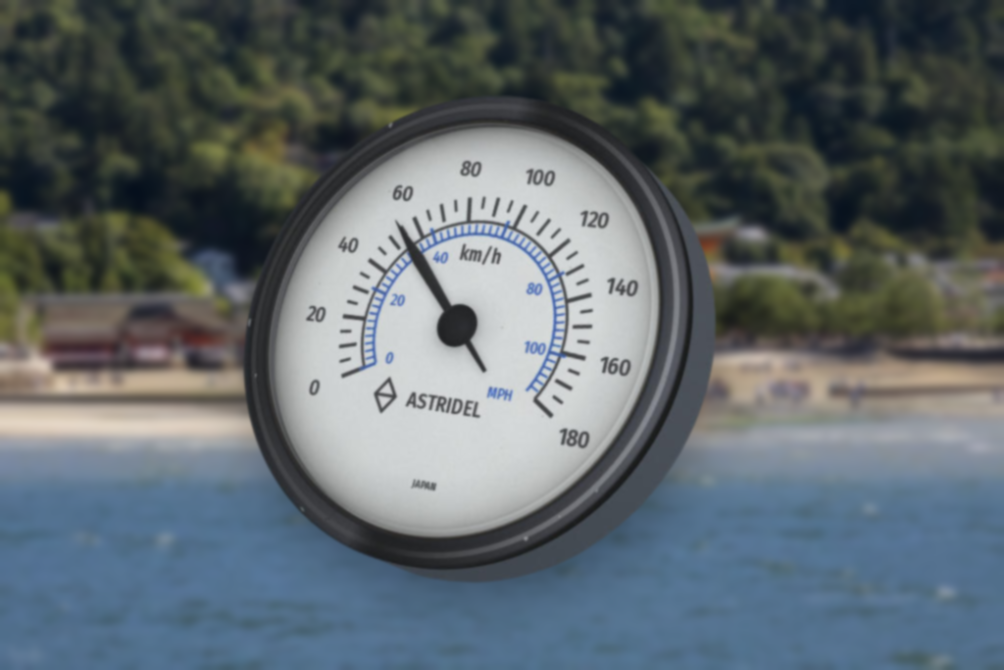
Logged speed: 55 km/h
